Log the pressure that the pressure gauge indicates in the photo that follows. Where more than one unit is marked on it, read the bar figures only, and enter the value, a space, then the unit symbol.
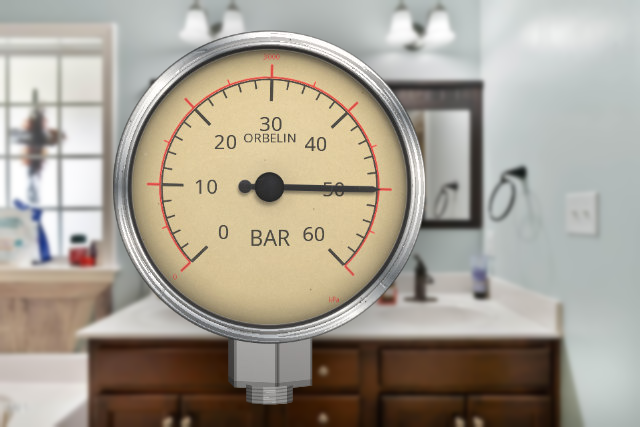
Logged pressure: 50 bar
